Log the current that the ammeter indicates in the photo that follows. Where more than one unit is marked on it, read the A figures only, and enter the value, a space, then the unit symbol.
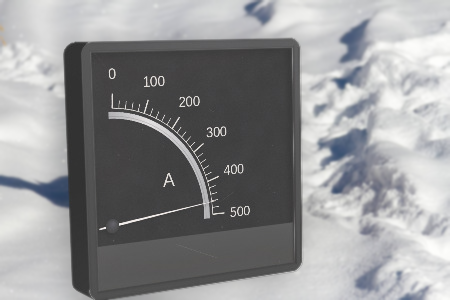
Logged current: 460 A
